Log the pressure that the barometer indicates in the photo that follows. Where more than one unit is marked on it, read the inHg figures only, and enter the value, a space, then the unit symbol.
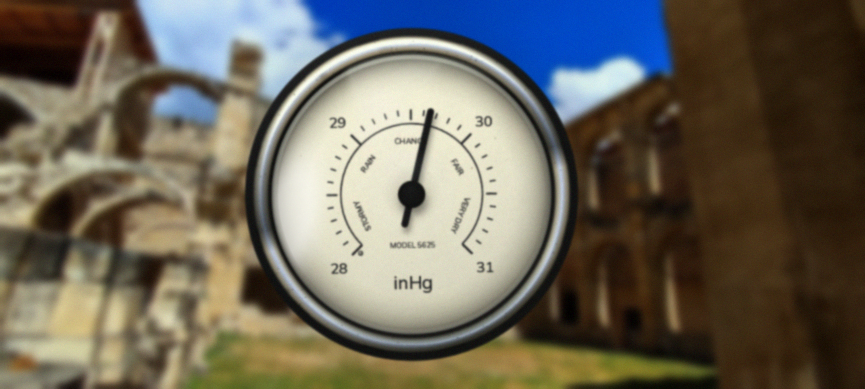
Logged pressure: 29.65 inHg
